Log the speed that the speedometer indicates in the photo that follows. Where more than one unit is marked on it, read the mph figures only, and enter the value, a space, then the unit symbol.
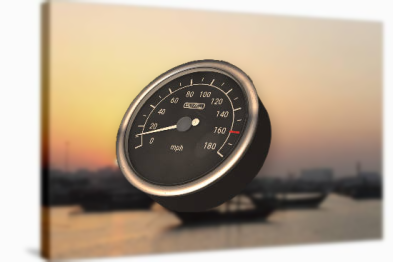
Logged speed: 10 mph
